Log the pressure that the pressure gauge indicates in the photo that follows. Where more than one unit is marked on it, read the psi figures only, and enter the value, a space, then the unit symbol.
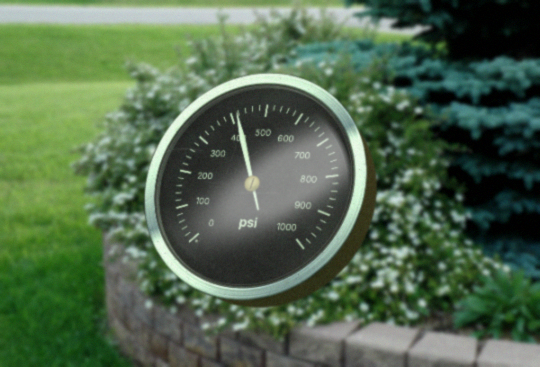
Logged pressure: 420 psi
